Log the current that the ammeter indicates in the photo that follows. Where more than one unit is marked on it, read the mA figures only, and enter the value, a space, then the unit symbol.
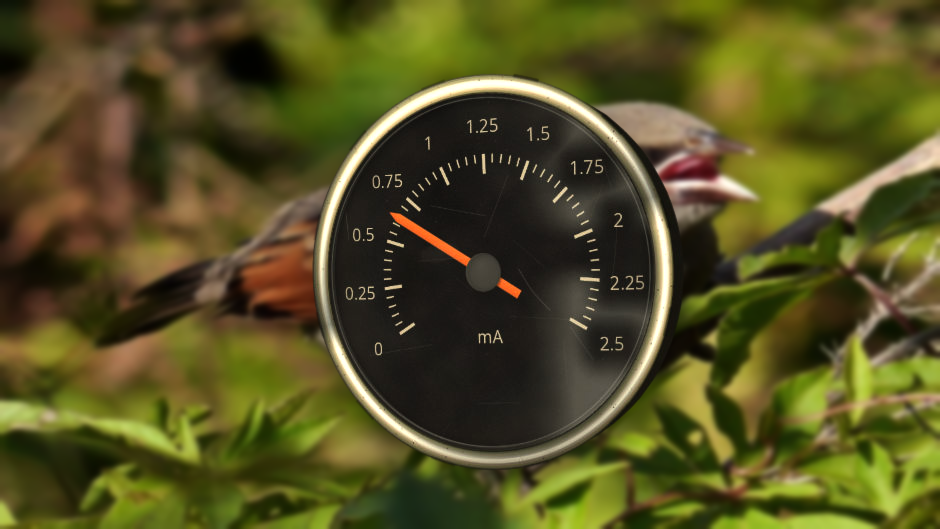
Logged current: 0.65 mA
